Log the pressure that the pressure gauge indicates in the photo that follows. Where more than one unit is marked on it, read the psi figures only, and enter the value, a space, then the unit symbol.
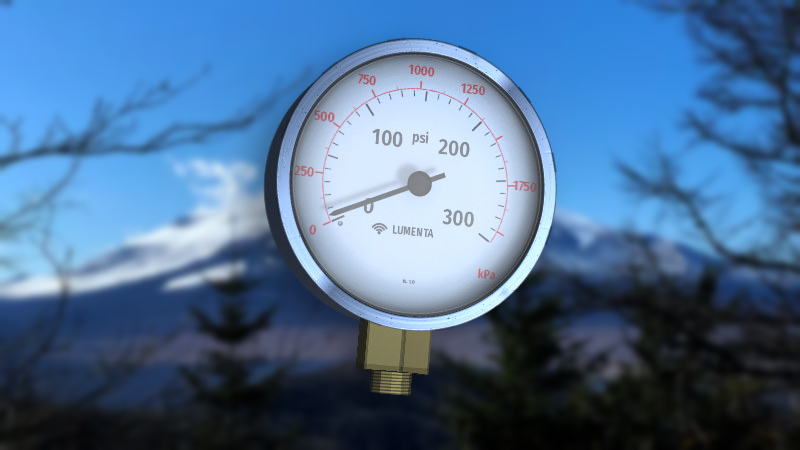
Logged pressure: 5 psi
